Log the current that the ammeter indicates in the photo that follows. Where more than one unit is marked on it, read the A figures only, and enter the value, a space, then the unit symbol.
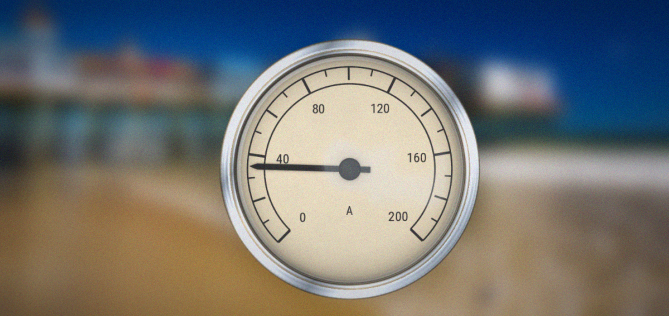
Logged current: 35 A
